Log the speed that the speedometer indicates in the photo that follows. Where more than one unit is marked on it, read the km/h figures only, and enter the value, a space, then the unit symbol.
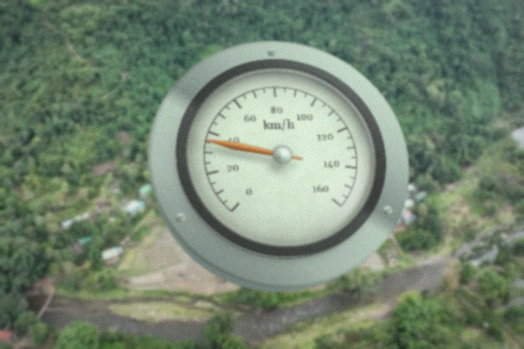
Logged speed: 35 km/h
